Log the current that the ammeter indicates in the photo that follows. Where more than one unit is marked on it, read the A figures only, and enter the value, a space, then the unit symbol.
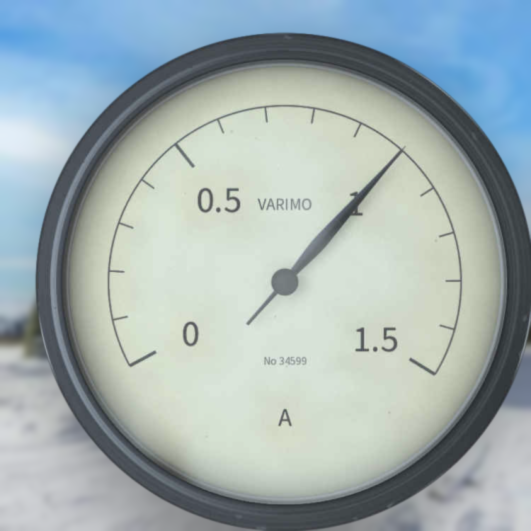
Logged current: 1 A
